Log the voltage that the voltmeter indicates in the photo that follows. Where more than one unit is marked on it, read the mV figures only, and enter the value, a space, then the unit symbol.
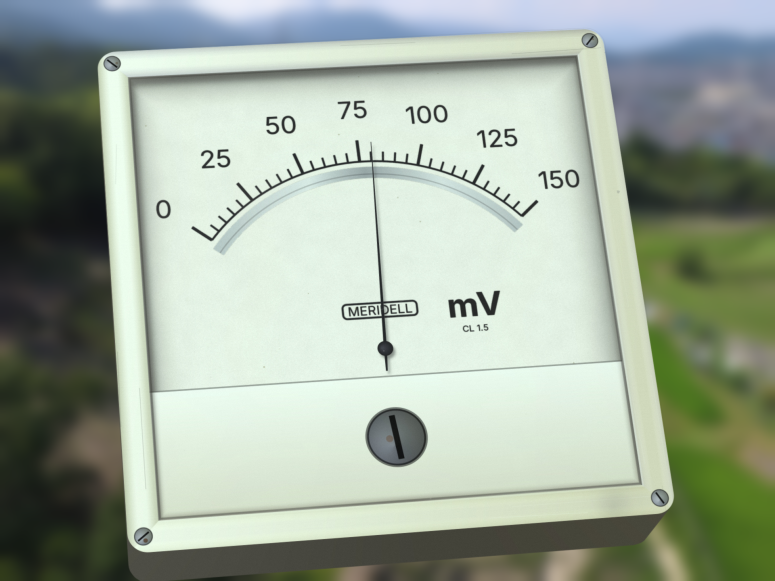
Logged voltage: 80 mV
